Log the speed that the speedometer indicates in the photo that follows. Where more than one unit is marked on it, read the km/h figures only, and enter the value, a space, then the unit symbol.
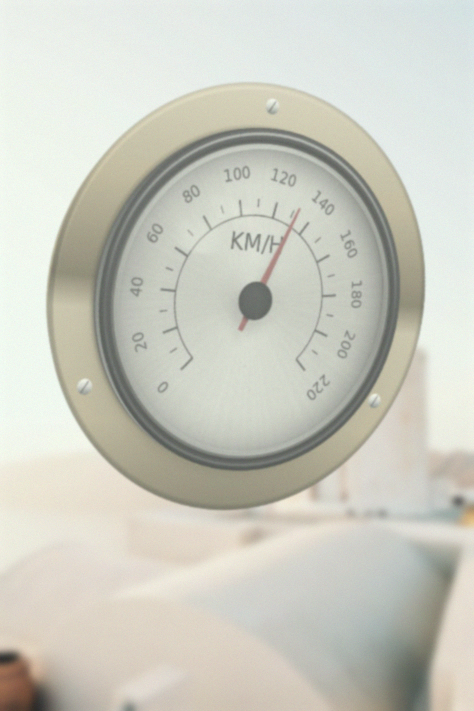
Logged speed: 130 km/h
